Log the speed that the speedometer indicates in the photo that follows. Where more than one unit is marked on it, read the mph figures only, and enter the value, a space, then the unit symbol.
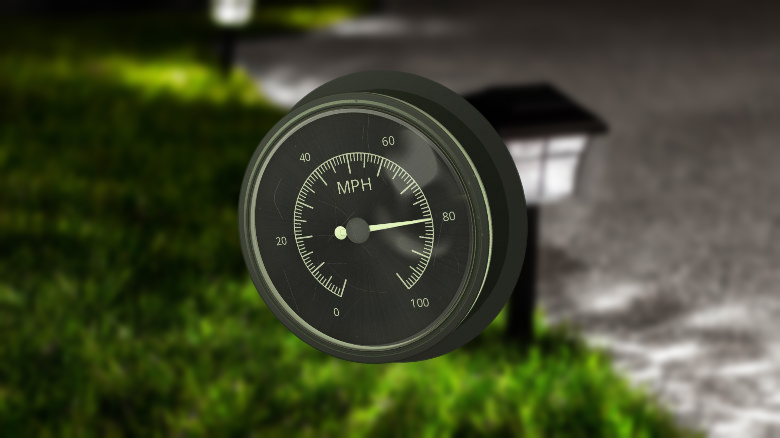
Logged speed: 80 mph
